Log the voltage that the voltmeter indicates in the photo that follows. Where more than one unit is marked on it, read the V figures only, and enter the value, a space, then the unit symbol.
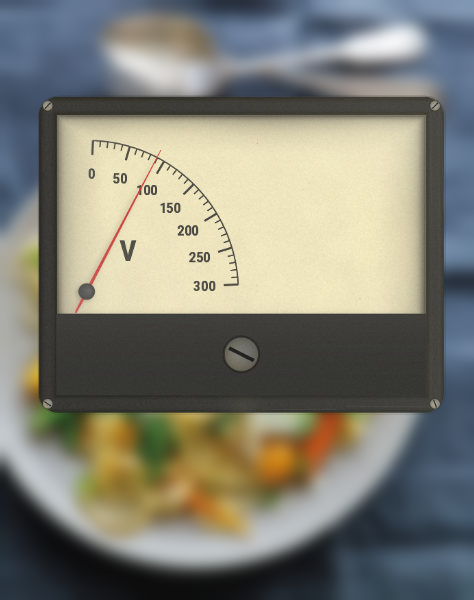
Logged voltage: 90 V
